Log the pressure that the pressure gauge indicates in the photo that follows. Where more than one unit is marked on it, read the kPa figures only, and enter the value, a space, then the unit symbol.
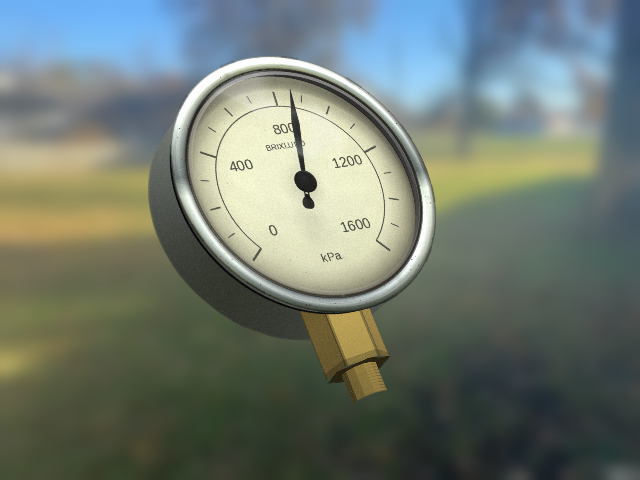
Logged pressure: 850 kPa
